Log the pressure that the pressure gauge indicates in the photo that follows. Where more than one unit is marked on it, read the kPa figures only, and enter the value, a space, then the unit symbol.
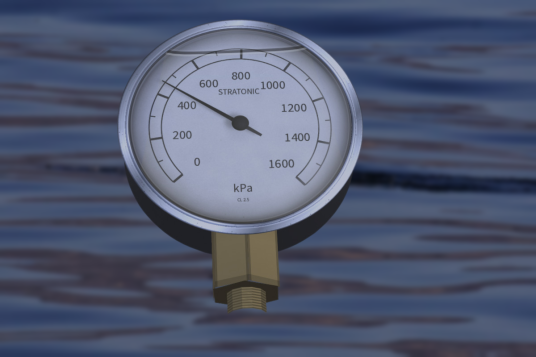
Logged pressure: 450 kPa
